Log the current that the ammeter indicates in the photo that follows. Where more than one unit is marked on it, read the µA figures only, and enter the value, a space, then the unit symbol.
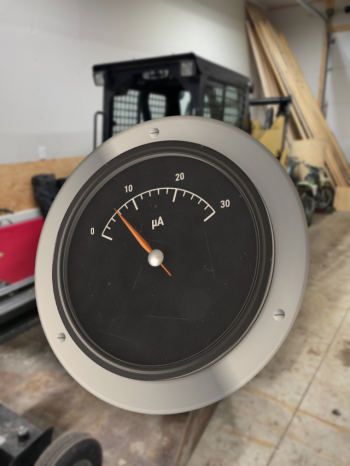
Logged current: 6 µA
